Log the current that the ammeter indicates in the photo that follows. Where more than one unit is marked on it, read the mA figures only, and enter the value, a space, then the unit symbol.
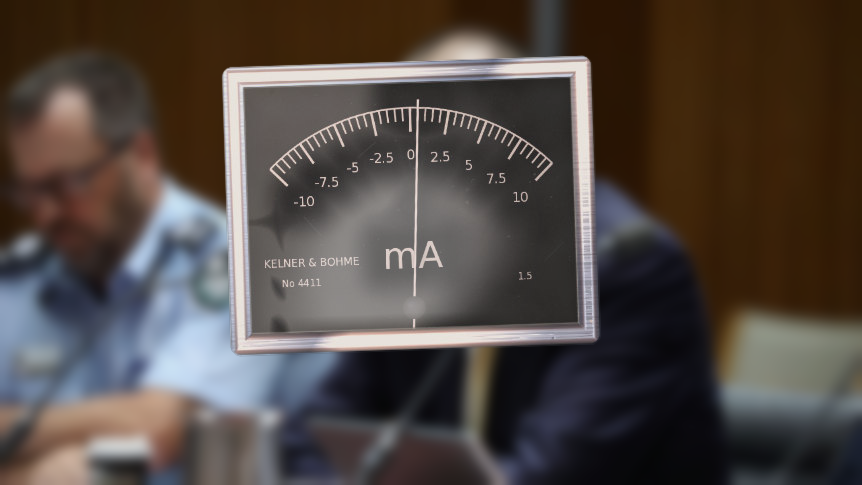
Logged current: 0.5 mA
